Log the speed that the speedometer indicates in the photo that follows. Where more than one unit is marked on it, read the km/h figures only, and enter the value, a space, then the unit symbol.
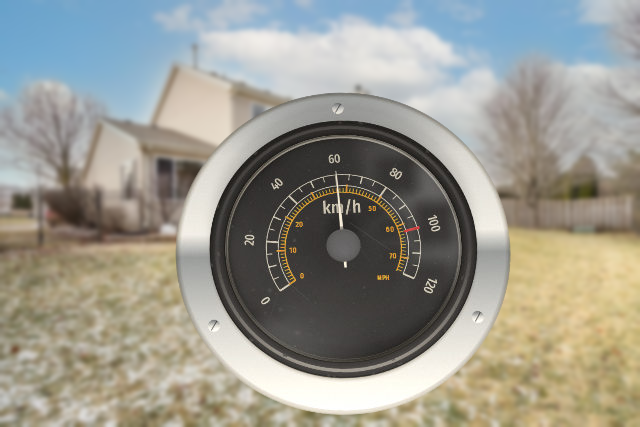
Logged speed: 60 km/h
